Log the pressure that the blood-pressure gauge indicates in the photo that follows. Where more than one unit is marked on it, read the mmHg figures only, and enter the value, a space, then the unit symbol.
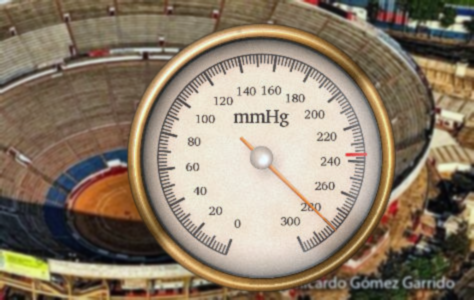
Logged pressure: 280 mmHg
